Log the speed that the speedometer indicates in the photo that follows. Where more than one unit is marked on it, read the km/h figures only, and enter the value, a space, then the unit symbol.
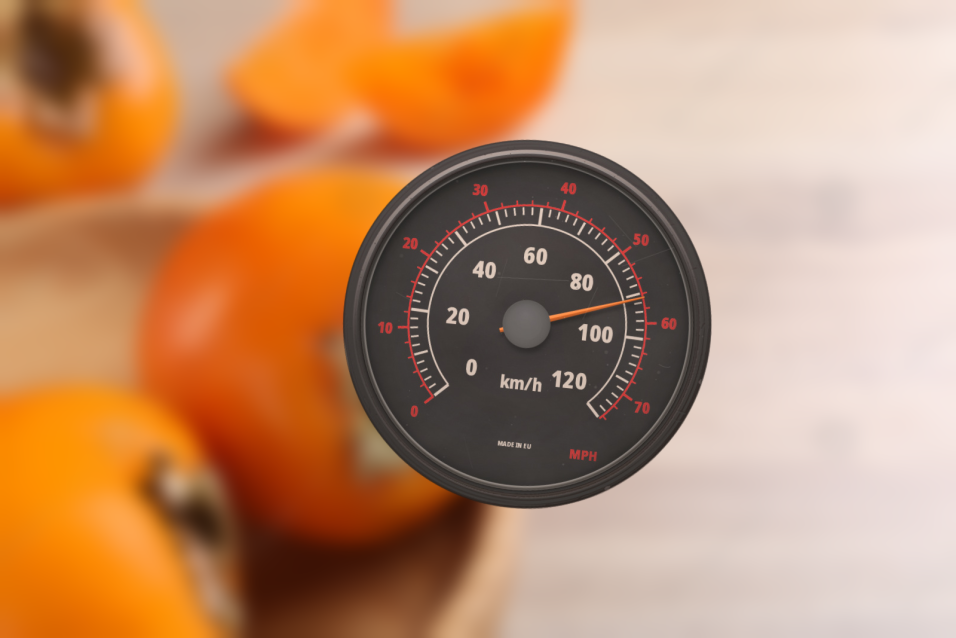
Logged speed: 91 km/h
